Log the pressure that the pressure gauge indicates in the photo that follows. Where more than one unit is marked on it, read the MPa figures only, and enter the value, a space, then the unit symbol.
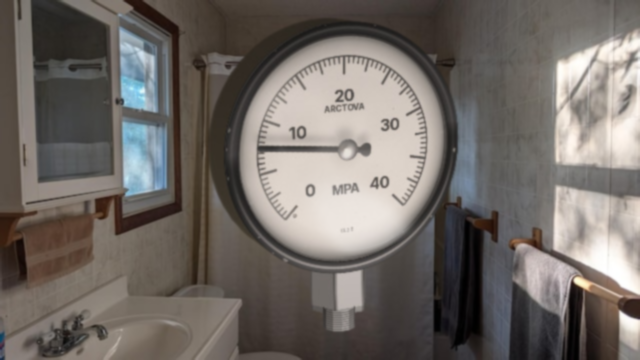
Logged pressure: 7.5 MPa
